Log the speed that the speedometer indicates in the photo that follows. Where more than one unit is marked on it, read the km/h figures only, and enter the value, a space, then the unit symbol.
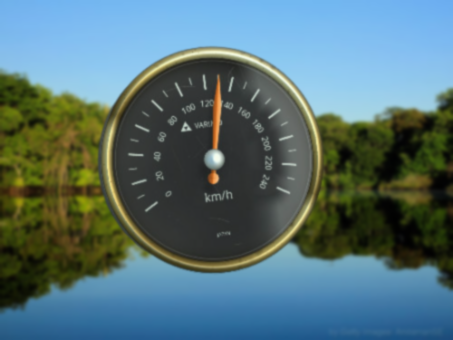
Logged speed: 130 km/h
